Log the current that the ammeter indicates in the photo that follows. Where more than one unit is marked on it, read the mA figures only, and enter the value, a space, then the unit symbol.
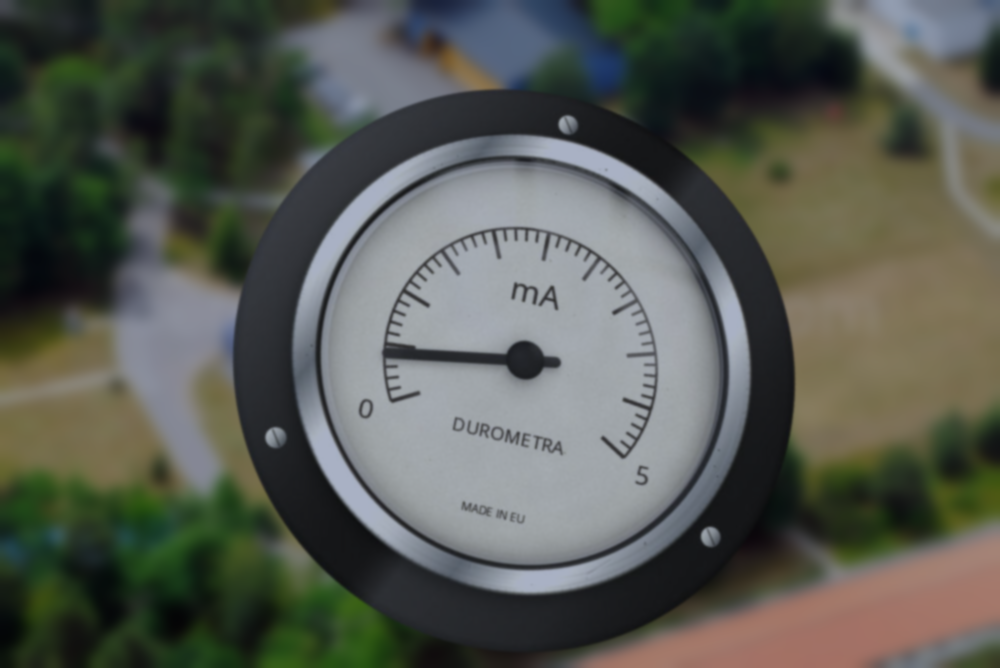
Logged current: 0.4 mA
